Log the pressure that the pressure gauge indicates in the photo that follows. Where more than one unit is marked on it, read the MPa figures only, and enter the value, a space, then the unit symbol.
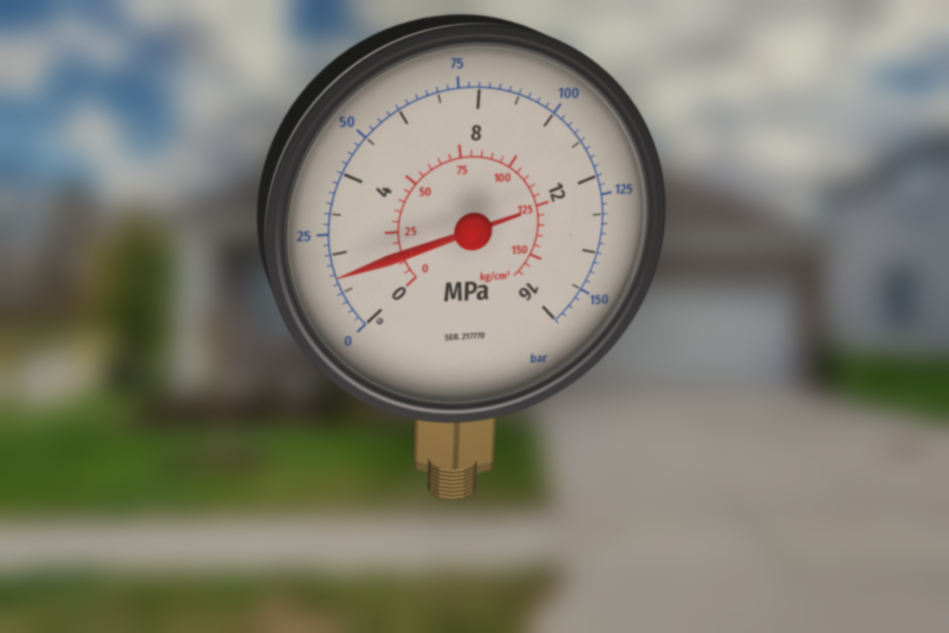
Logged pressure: 1.5 MPa
